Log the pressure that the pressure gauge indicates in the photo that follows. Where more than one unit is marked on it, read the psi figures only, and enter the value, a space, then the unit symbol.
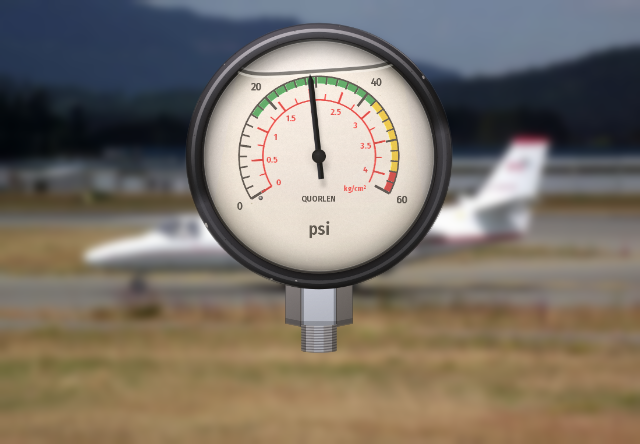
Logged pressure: 29 psi
